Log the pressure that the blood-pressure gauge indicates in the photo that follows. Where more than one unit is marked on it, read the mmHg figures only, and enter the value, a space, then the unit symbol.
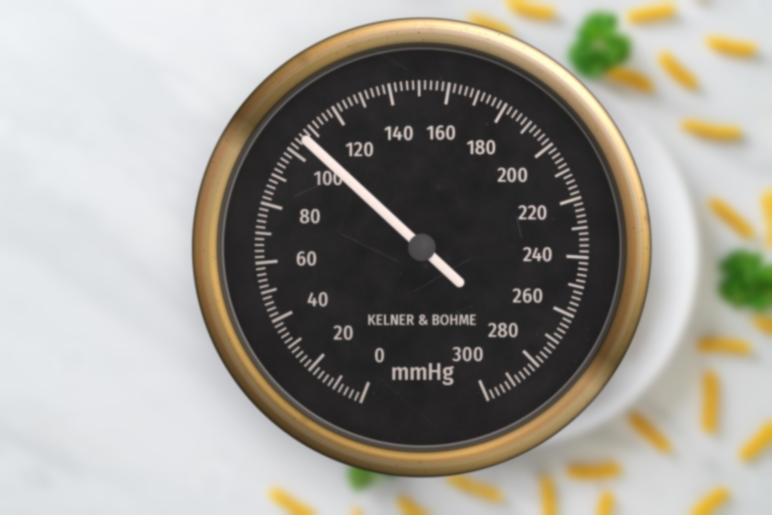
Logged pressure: 106 mmHg
